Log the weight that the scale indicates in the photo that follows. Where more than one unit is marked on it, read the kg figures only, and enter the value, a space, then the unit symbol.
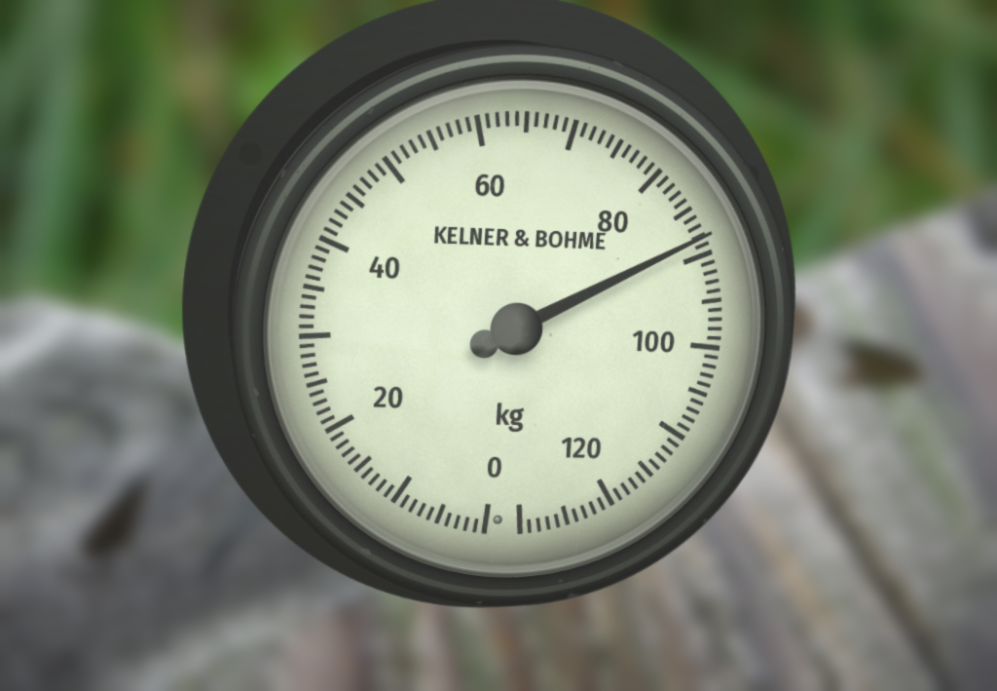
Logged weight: 88 kg
